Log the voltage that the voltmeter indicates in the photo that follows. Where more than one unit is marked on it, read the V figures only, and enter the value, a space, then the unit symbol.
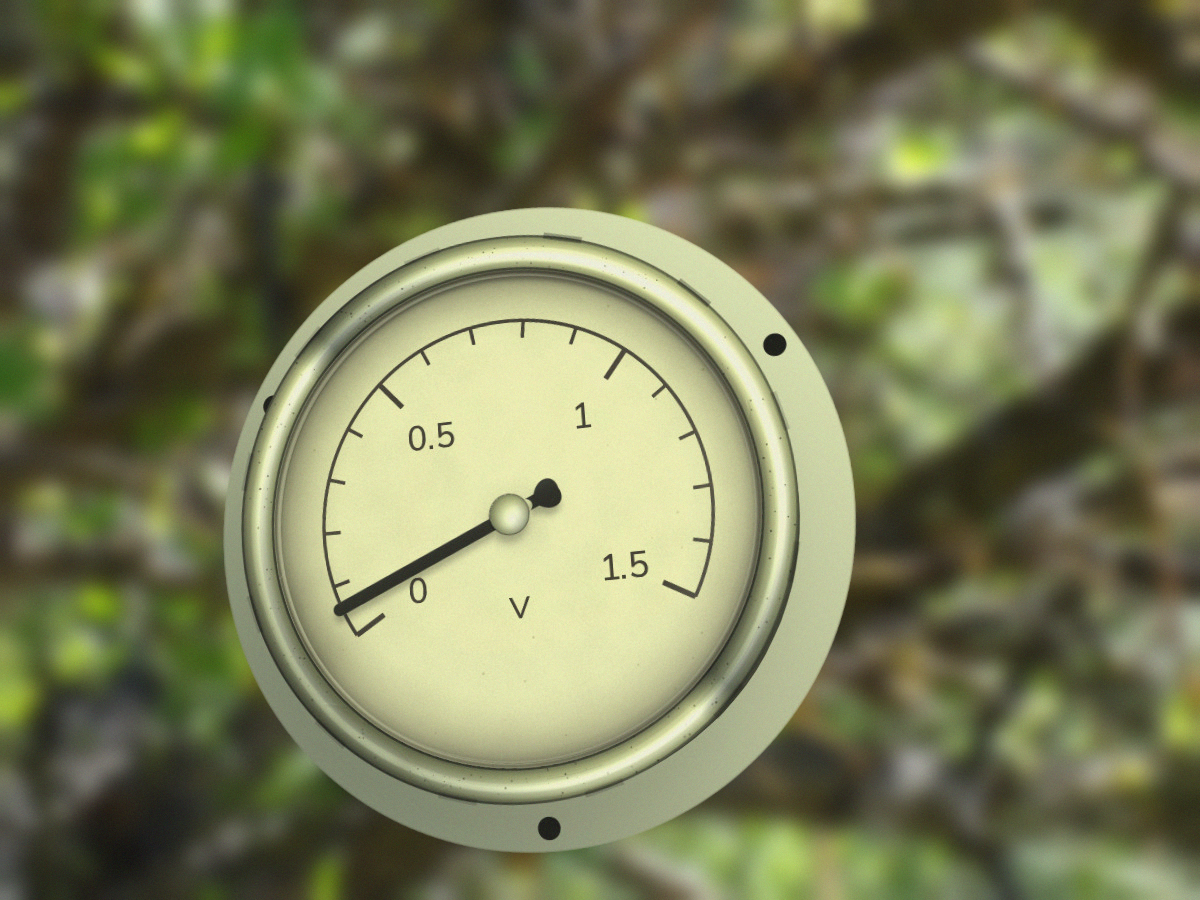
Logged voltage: 0.05 V
